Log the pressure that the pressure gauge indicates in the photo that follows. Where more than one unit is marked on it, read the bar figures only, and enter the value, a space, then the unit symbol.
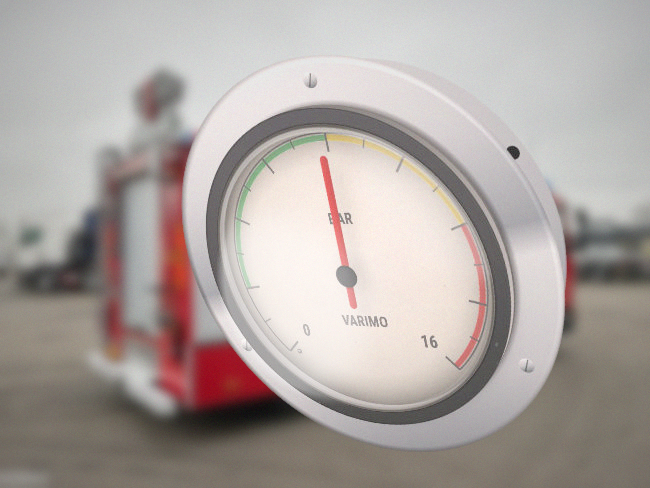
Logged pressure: 8 bar
